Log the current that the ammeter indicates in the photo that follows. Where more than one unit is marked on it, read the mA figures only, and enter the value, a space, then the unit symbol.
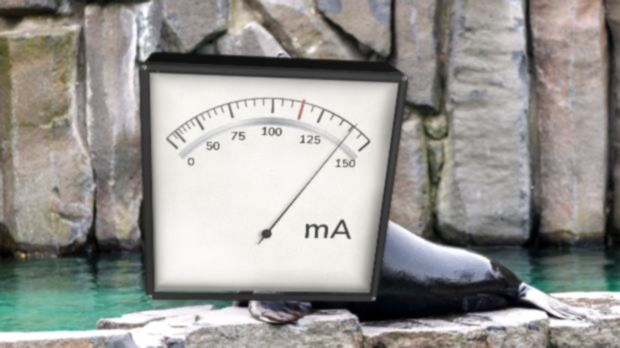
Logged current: 140 mA
